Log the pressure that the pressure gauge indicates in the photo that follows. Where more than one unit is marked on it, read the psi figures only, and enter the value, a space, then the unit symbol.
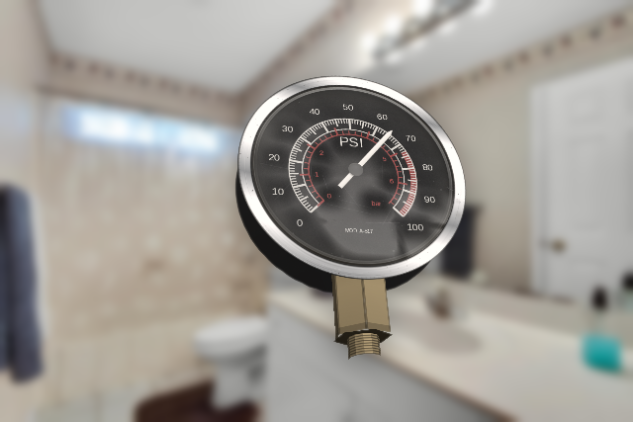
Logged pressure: 65 psi
